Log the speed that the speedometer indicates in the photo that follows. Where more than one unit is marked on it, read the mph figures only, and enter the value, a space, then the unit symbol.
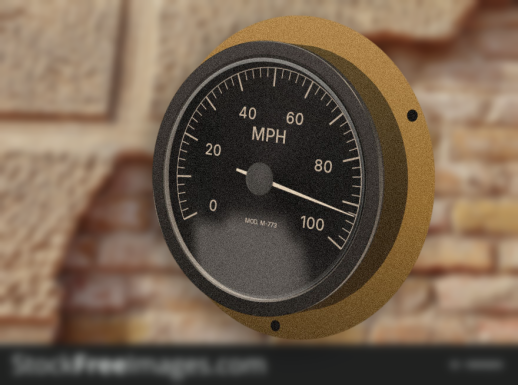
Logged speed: 92 mph
